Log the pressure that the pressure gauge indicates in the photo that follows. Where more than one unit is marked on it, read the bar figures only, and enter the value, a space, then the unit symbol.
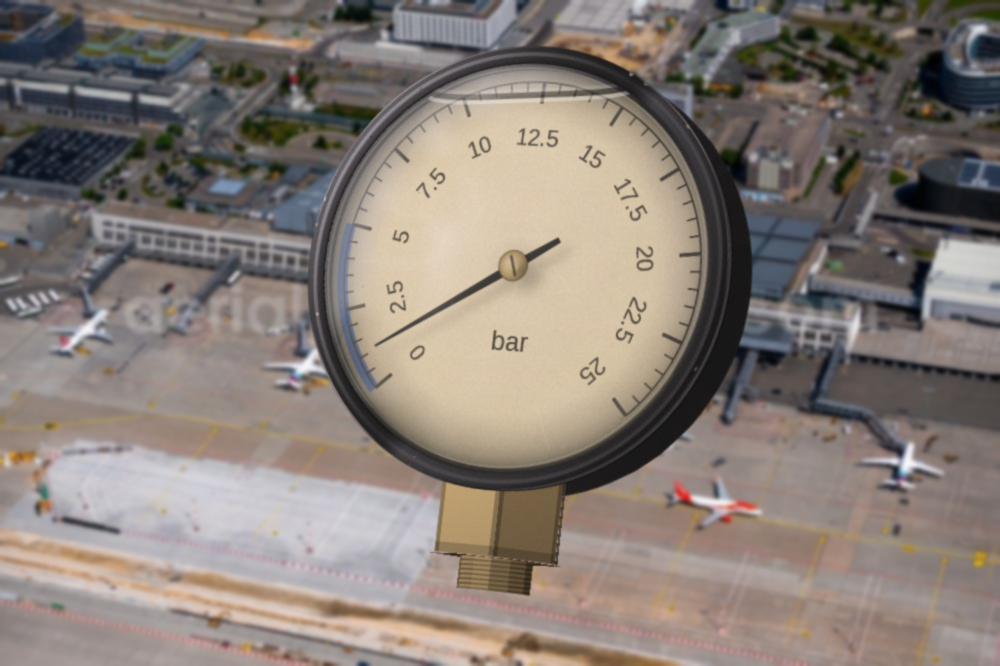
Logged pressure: 1 bar
